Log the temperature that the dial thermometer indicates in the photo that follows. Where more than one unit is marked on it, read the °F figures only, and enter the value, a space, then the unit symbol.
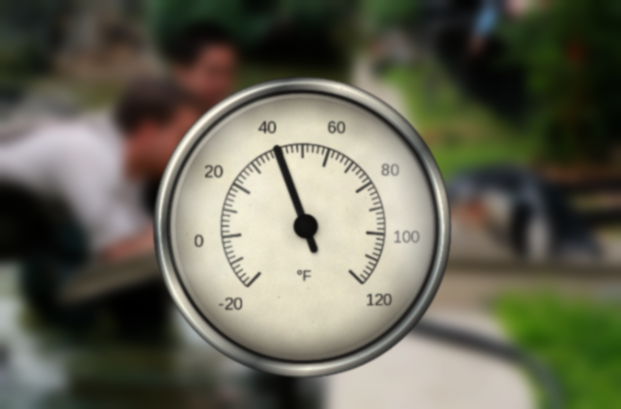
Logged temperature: 40 °F
